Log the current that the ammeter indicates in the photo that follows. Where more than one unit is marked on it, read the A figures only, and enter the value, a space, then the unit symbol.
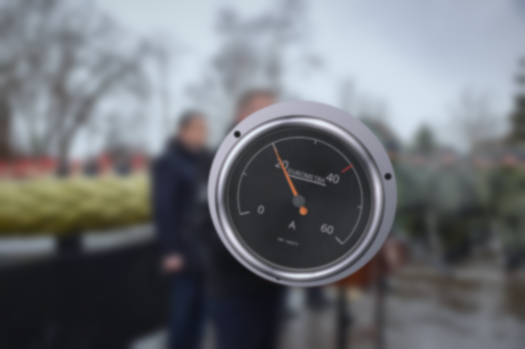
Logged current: 20 A
